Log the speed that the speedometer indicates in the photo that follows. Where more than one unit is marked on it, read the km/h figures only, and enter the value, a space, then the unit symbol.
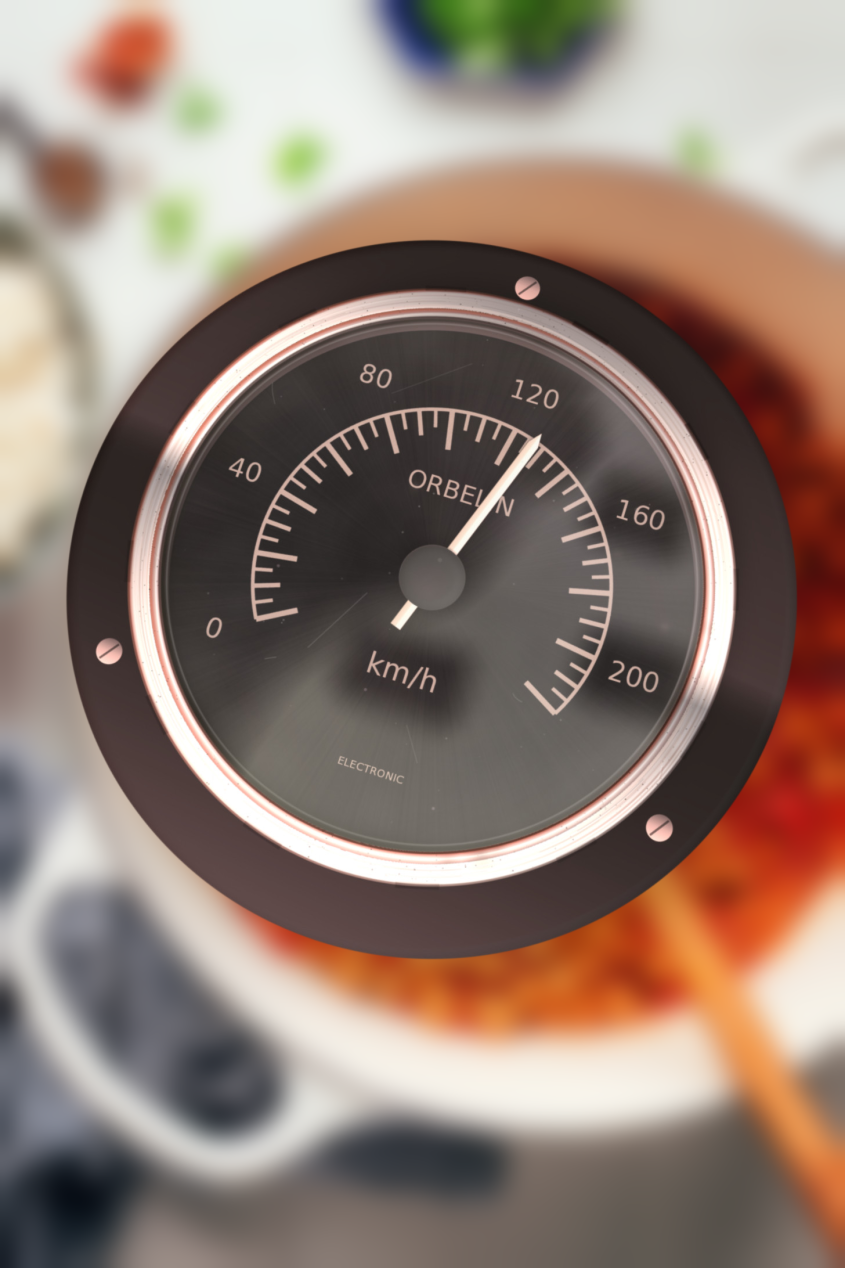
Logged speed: 127.5 km/h
